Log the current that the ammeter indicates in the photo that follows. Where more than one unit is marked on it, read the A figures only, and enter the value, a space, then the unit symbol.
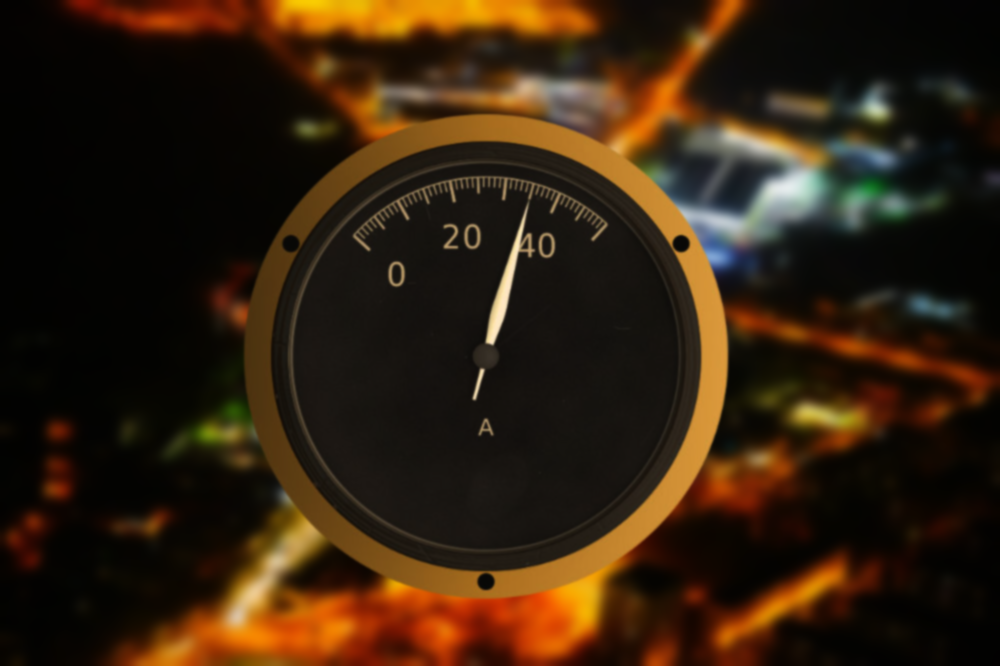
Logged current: 35 A
